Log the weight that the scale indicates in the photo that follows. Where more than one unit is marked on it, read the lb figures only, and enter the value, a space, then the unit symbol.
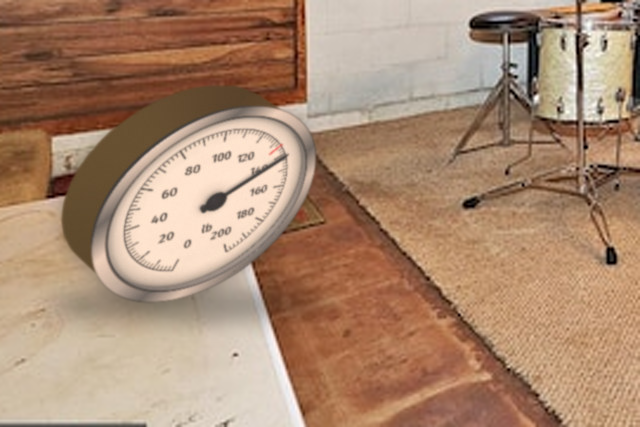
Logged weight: 140 lb
